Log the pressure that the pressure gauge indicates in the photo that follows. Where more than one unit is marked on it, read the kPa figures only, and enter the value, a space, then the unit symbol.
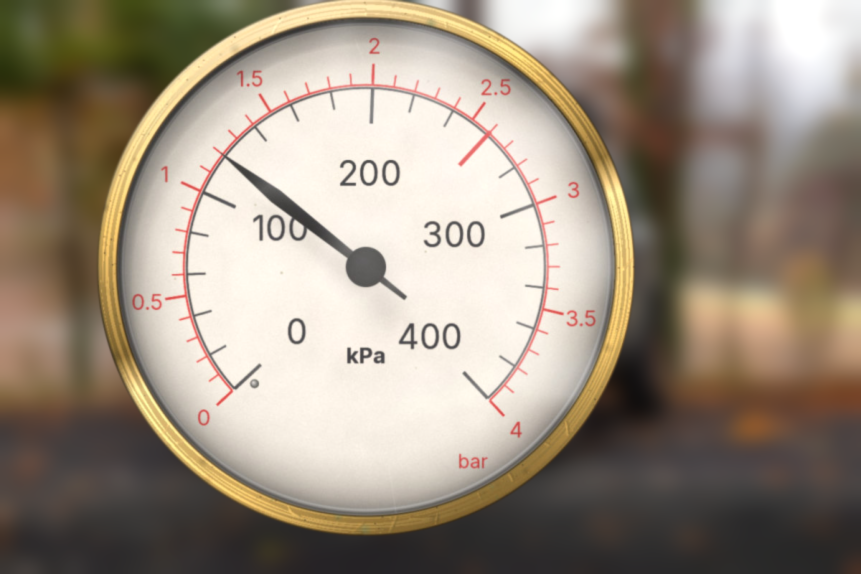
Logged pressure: 120 kPa
